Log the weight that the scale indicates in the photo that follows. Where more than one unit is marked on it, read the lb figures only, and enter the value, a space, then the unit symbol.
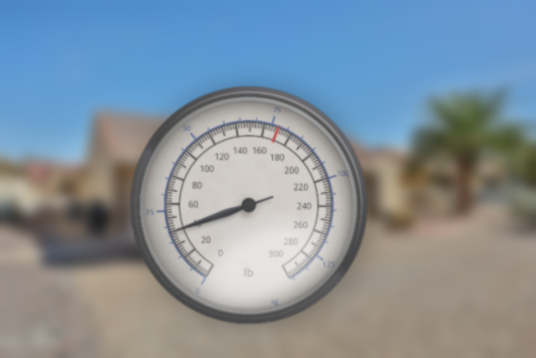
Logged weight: 40 lb
